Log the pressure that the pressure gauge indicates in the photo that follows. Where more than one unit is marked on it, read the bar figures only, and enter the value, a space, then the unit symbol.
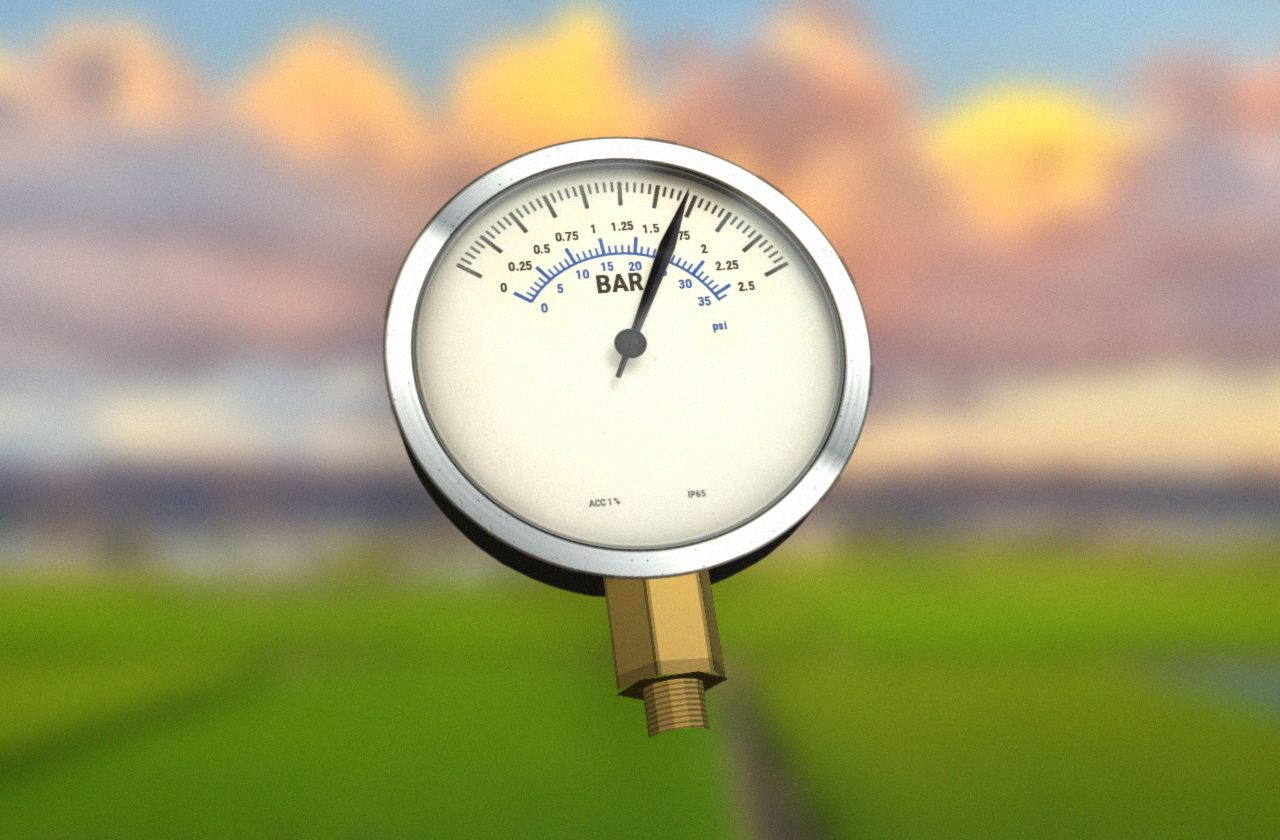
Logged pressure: 1.7 bar
